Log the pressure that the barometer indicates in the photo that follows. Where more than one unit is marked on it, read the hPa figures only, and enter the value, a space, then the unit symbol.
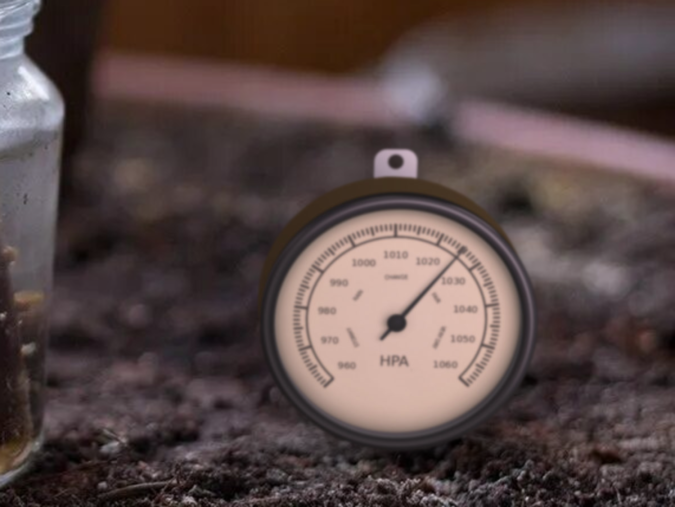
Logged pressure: 1025 hPa
